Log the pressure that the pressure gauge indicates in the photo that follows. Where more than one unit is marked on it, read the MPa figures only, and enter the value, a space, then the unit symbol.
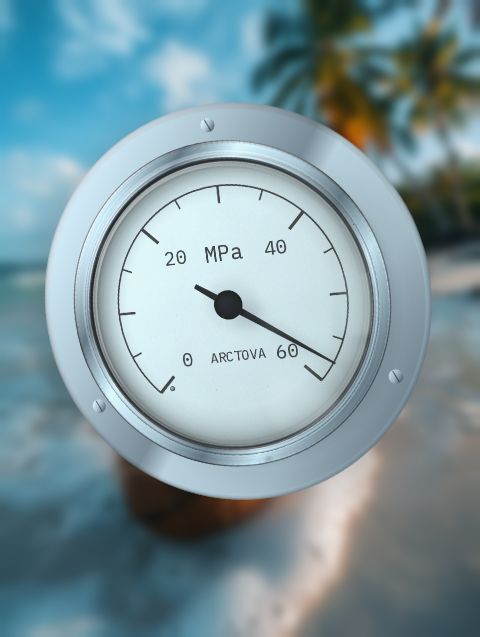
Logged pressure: 57.5 MPa
